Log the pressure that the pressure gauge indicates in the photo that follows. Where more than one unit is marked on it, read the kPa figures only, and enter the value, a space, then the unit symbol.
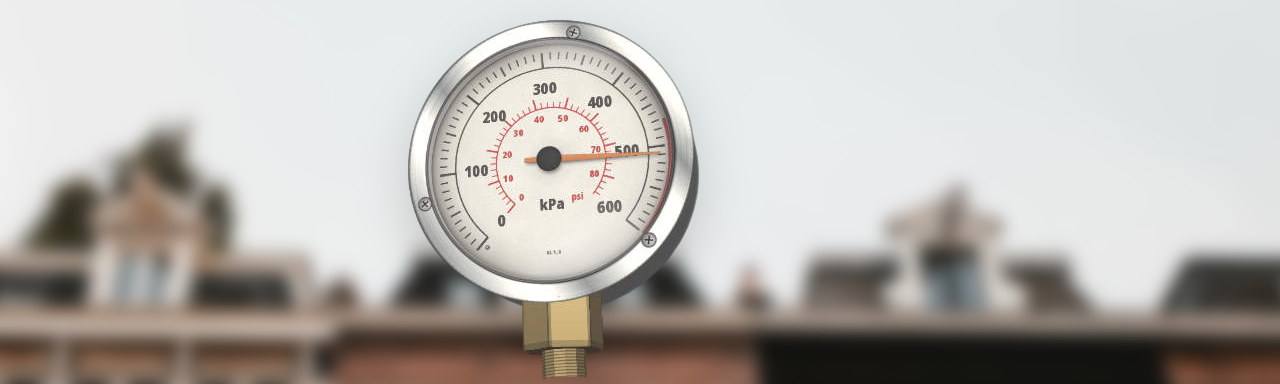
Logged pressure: 510 kPa
